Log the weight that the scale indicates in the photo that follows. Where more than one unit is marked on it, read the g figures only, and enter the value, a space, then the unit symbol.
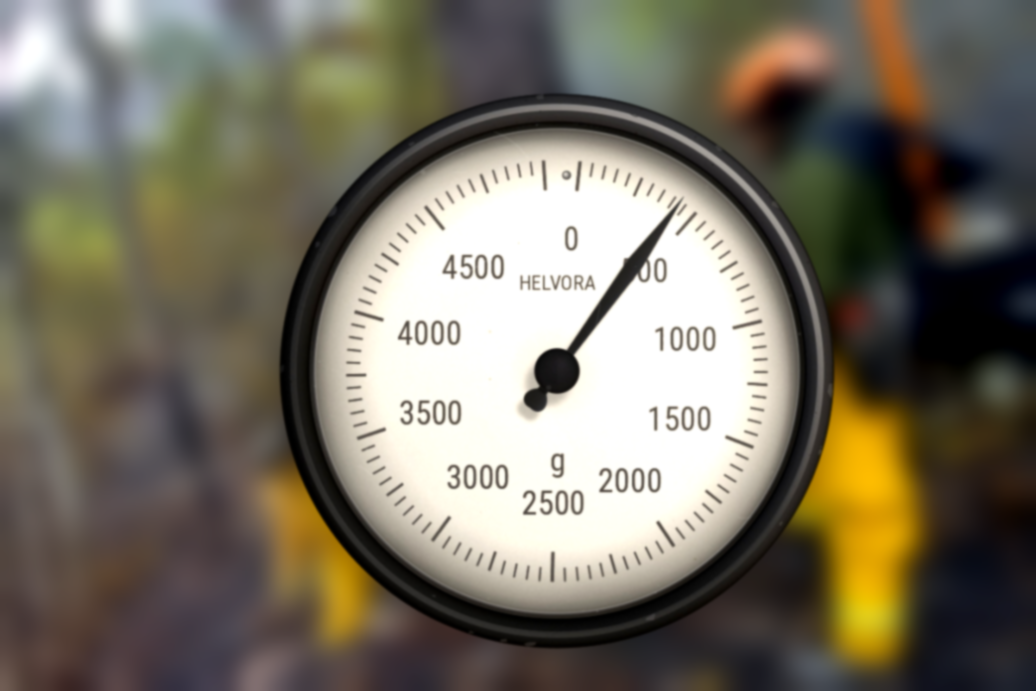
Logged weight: 425 g
